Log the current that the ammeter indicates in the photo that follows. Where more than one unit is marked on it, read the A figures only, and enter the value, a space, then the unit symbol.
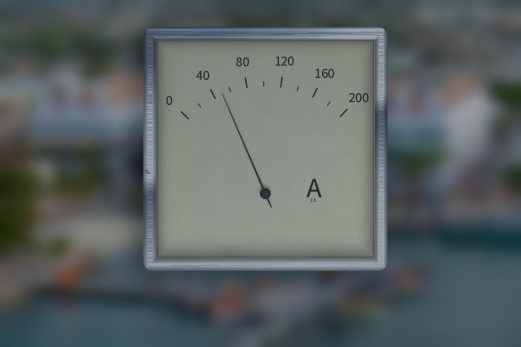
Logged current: 50 A
